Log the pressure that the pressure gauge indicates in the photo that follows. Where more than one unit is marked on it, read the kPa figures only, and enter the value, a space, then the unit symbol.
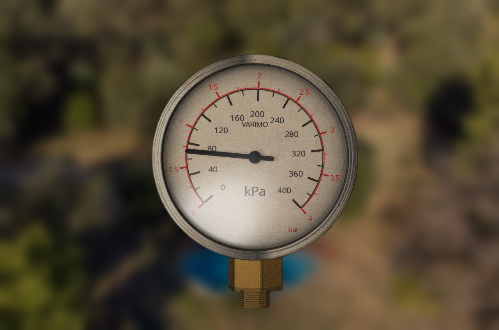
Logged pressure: 70 kPa
